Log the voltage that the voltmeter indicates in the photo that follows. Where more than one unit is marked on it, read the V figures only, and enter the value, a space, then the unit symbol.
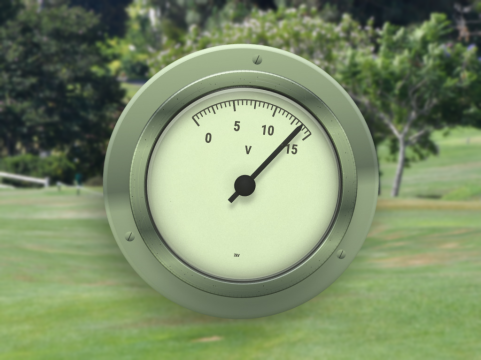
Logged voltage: 13.5 V
